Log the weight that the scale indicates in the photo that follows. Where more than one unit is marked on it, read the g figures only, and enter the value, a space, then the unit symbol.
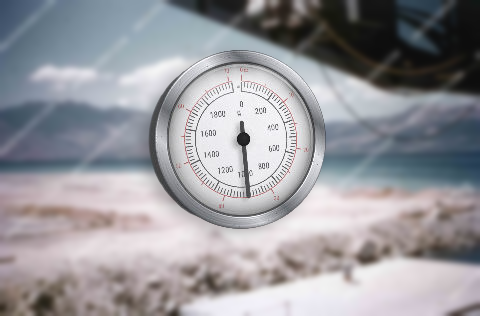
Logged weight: 1000 g
